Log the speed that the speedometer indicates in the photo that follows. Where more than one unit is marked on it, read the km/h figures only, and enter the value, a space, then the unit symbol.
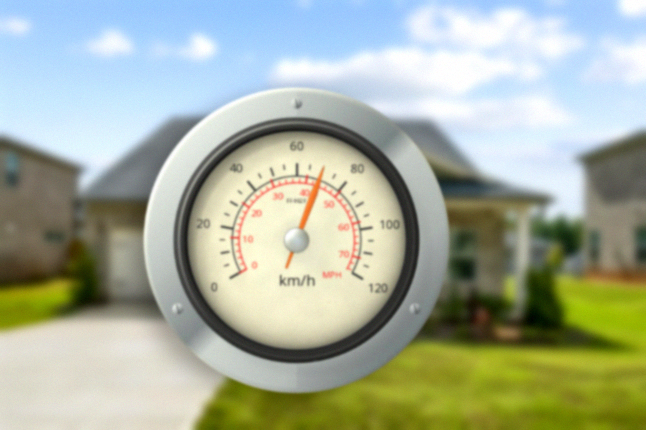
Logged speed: 70 km/h
